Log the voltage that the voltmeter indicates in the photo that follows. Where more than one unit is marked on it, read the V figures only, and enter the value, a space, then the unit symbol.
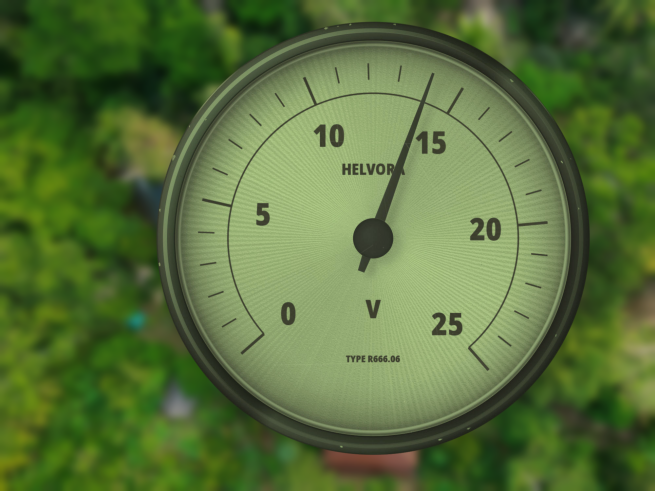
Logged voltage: 14 V
